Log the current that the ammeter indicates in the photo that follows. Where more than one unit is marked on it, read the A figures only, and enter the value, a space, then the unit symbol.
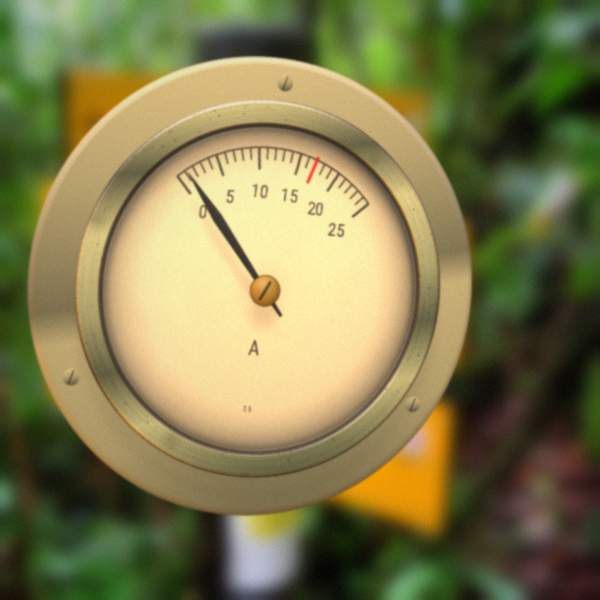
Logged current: 1 A
